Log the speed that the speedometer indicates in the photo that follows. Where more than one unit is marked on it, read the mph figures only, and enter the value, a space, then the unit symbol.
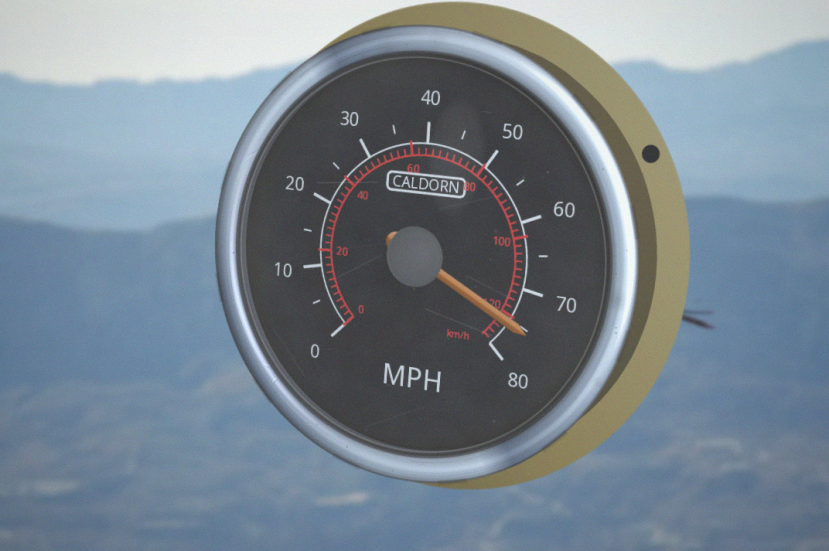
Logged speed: 75 mph
